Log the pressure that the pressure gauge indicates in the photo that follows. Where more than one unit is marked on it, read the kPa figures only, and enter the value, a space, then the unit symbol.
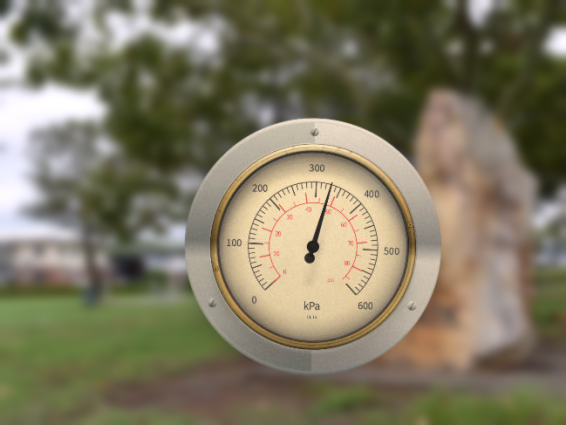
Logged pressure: 330 kPa
